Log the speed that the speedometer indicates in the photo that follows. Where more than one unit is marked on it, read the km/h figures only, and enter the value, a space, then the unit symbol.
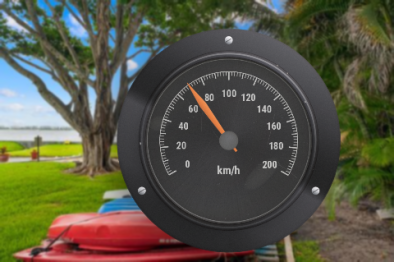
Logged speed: 70 km/h
